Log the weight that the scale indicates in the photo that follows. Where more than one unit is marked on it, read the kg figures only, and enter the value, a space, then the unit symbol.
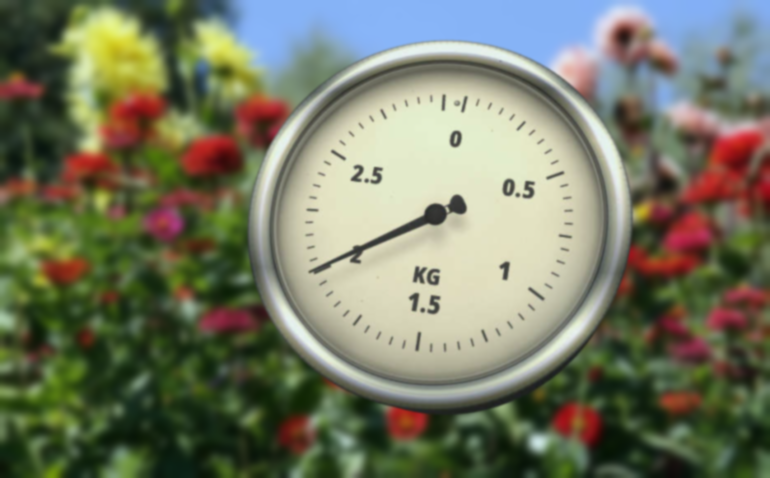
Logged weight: 2 kg
